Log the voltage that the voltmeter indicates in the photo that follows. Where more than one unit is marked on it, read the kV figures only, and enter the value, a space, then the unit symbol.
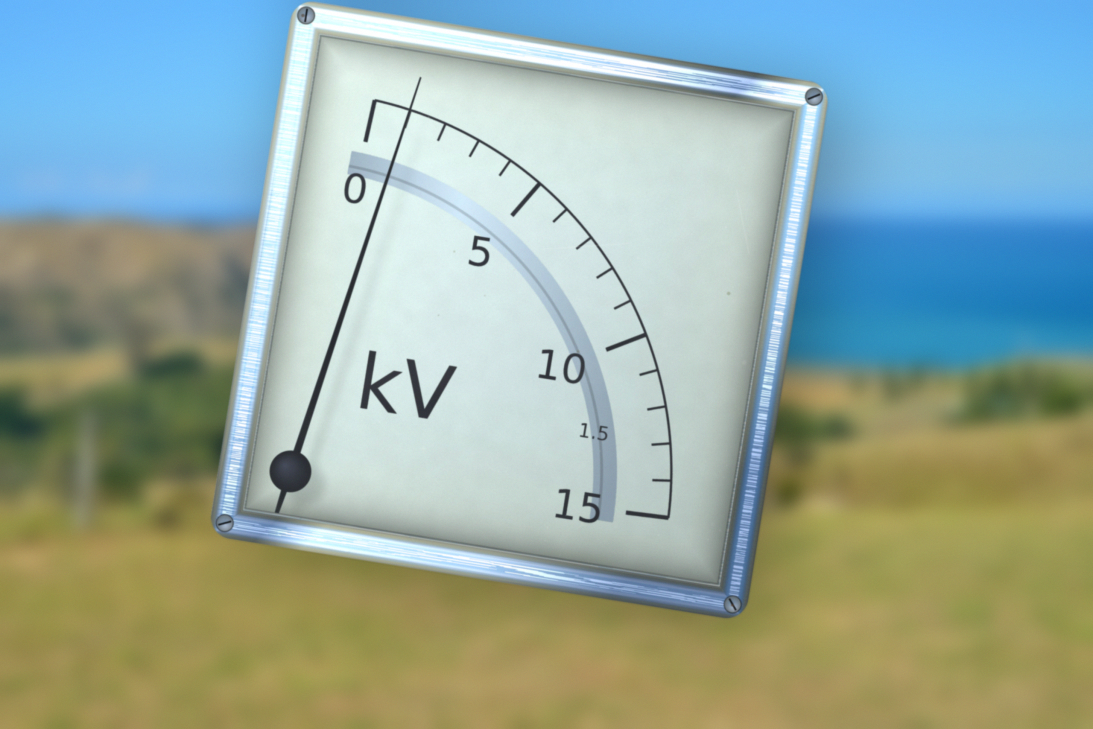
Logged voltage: 1 kV
